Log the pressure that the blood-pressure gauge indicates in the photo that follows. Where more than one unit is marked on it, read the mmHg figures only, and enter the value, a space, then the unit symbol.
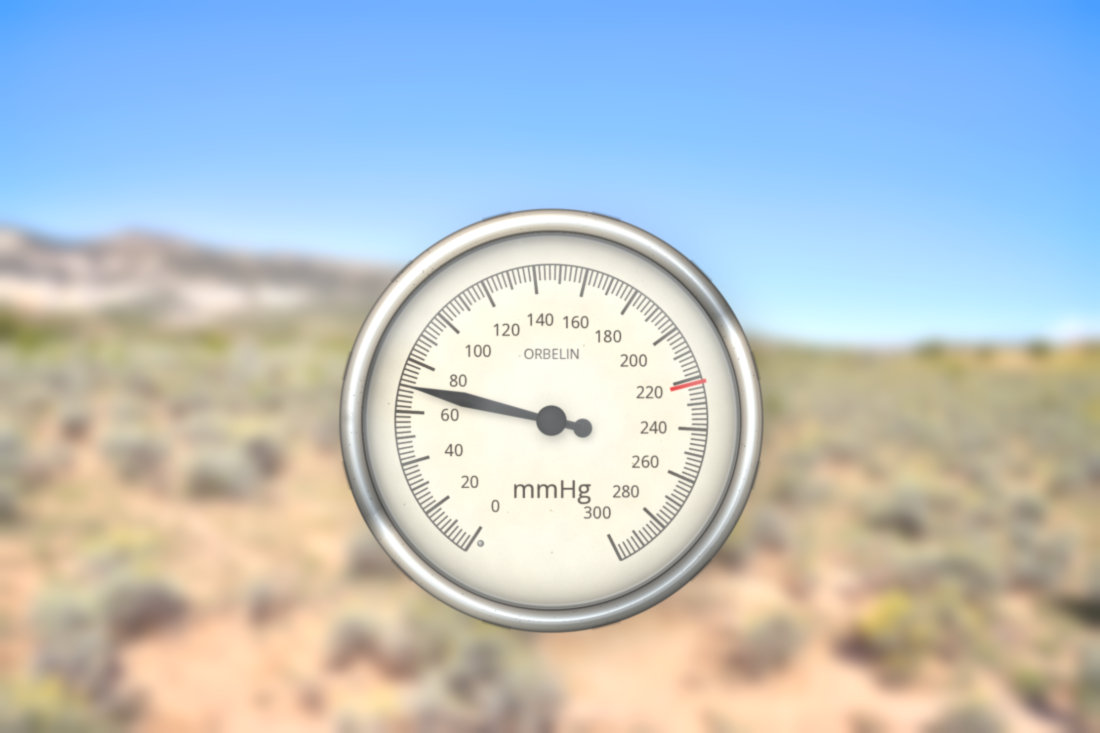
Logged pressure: 70 mmHg
